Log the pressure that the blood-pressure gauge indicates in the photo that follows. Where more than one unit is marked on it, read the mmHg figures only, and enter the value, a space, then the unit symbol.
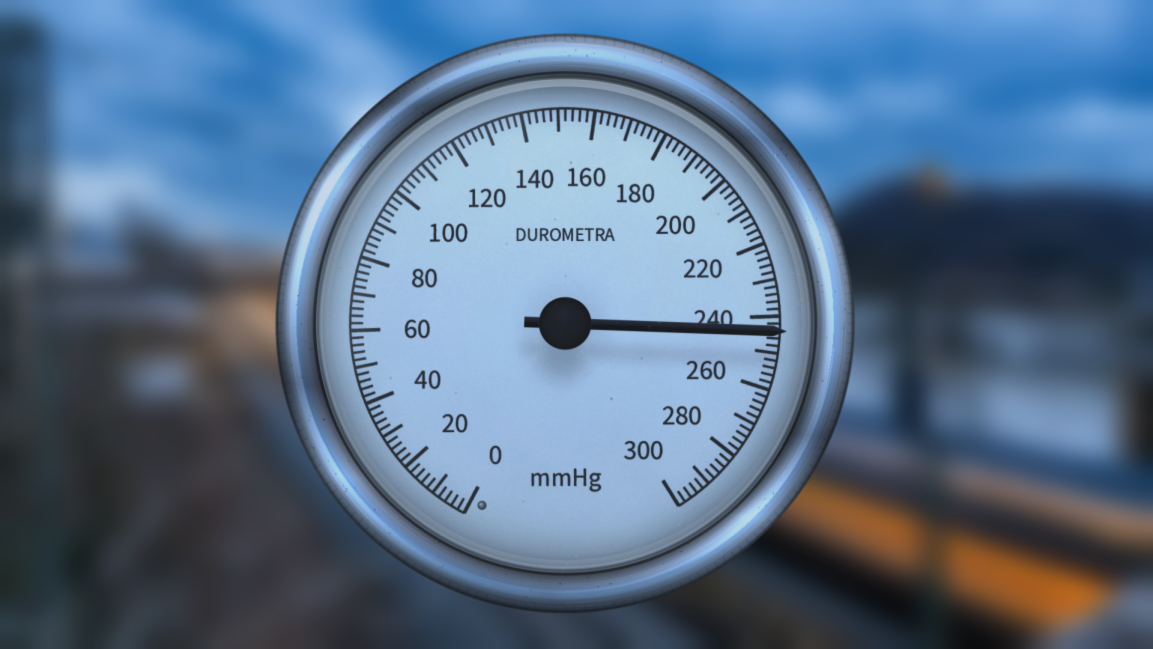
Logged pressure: 244 mmHg
